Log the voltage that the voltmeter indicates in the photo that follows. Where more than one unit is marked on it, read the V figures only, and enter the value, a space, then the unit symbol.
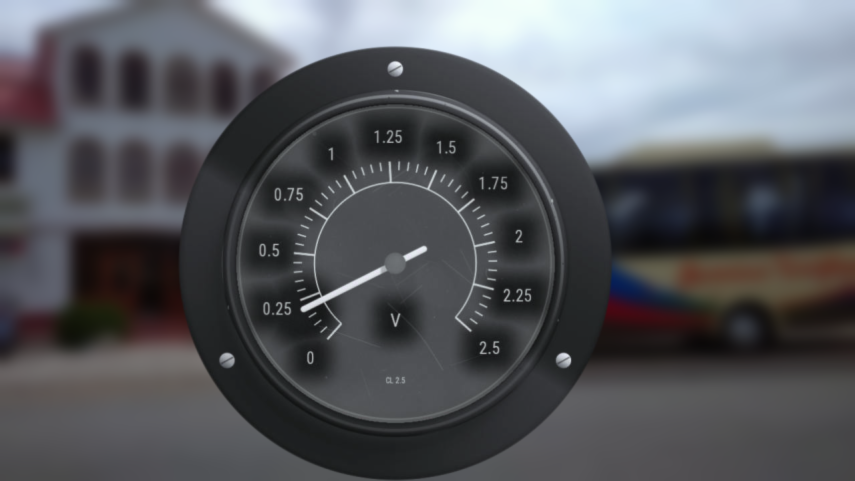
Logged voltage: 0.2 V
